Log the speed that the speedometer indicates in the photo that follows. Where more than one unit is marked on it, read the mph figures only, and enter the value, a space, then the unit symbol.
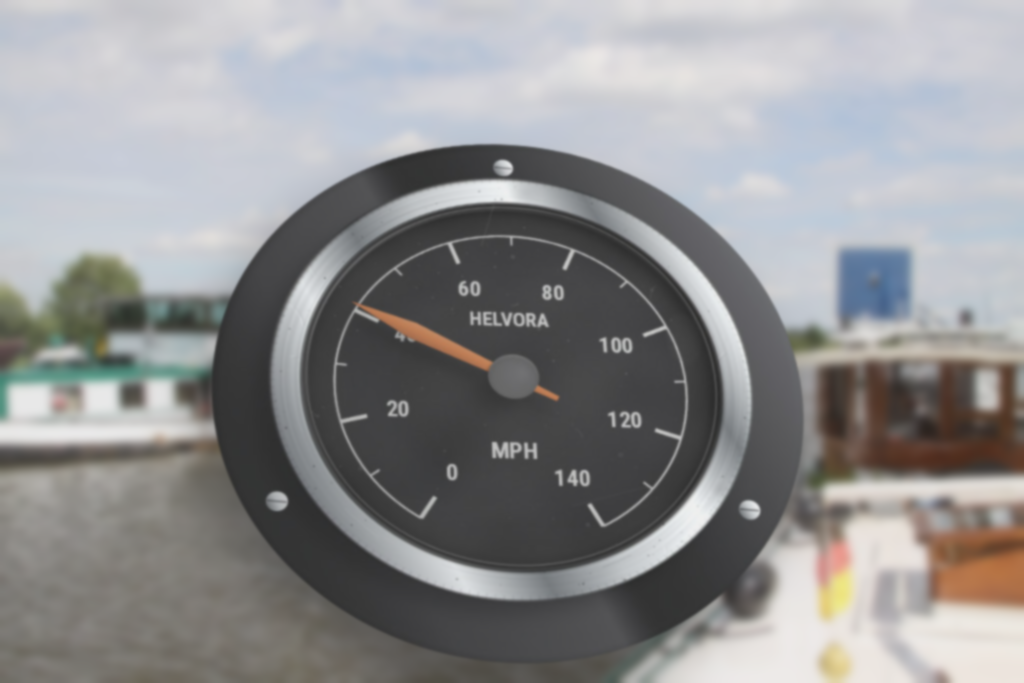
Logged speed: 40 mph
